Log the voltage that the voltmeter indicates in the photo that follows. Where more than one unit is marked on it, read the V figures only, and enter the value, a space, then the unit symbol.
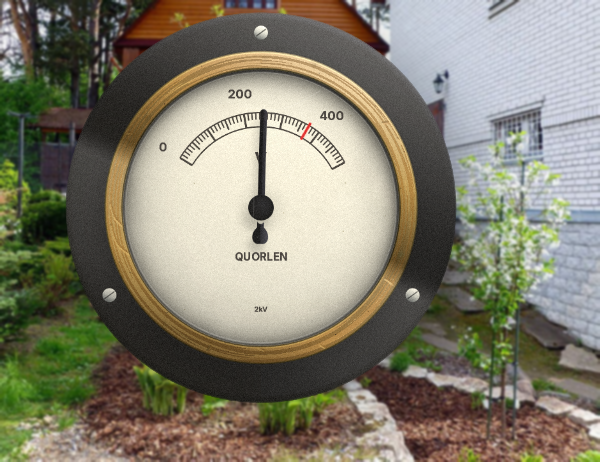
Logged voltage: 250 V
